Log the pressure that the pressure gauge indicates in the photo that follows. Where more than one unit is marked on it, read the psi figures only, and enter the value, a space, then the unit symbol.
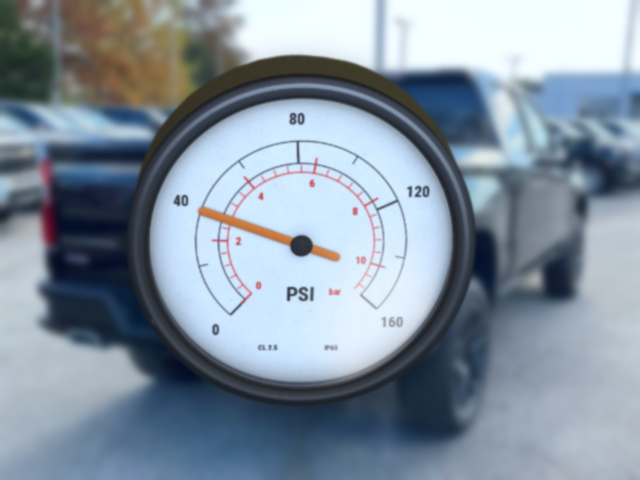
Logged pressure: 40 psi
